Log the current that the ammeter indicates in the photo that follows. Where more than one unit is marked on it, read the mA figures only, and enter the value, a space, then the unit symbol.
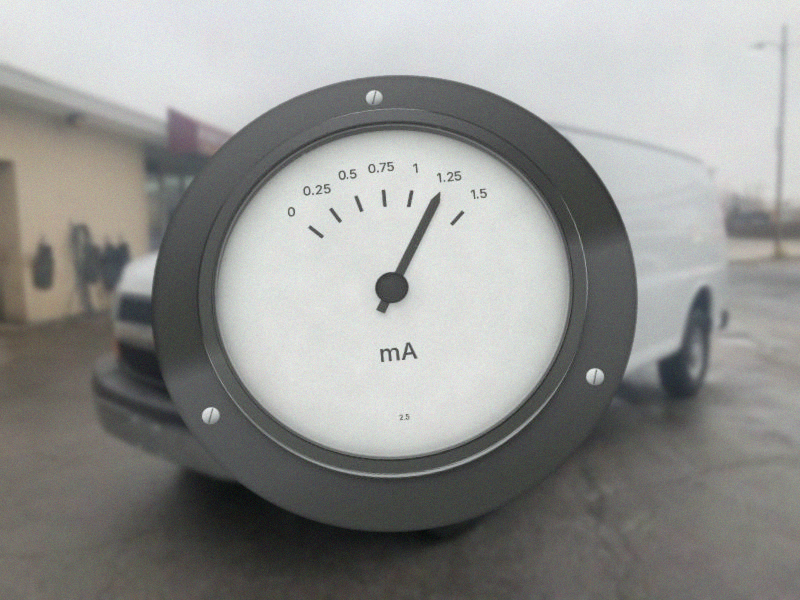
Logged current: 1.25 mA
